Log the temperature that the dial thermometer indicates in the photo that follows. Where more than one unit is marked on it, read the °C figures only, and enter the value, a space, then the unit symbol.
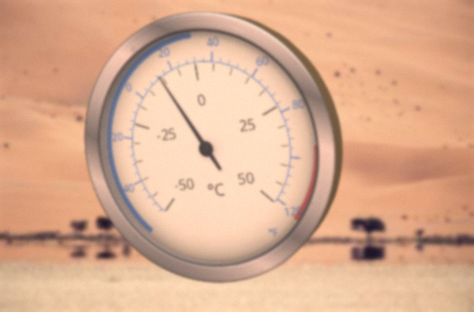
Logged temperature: -10 °C
